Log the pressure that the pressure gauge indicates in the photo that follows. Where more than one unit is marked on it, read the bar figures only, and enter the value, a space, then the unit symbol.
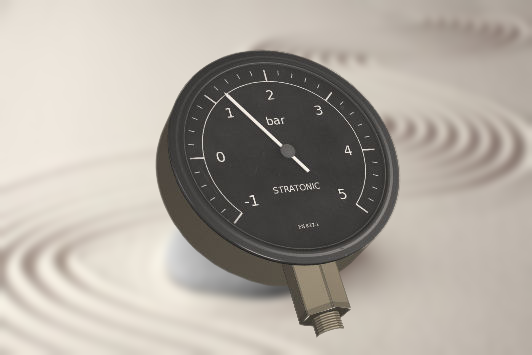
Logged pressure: 1.2 bar
